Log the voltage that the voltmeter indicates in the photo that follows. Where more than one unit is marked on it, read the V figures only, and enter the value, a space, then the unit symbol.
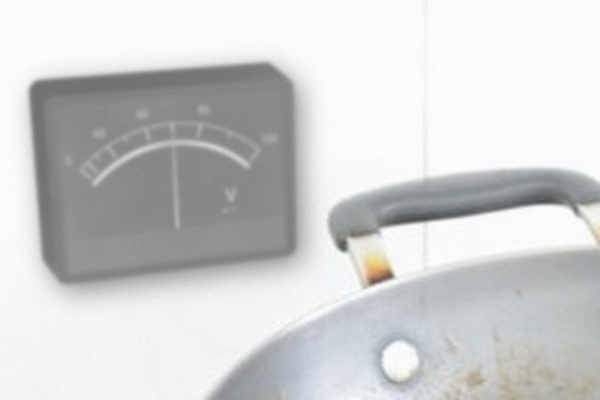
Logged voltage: 70 V
